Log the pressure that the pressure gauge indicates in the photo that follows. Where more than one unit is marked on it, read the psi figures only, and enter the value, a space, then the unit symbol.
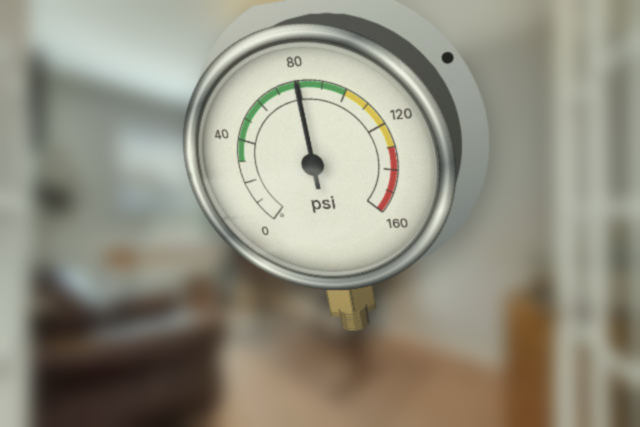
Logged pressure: 80 psi
